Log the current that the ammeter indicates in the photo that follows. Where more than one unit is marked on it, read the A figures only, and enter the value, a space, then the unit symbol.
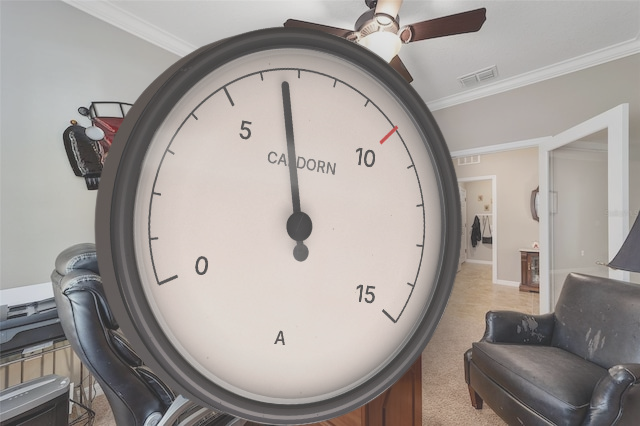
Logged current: 6.5 A
